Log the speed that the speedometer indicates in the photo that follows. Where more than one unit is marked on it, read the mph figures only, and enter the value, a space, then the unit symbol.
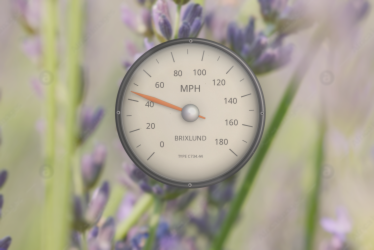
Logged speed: 45 mph
